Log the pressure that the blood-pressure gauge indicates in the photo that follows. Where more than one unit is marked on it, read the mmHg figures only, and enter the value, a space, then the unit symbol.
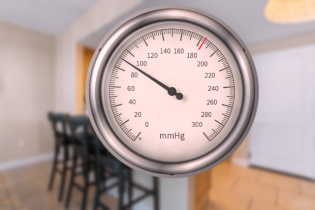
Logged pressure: 90 mmHg
